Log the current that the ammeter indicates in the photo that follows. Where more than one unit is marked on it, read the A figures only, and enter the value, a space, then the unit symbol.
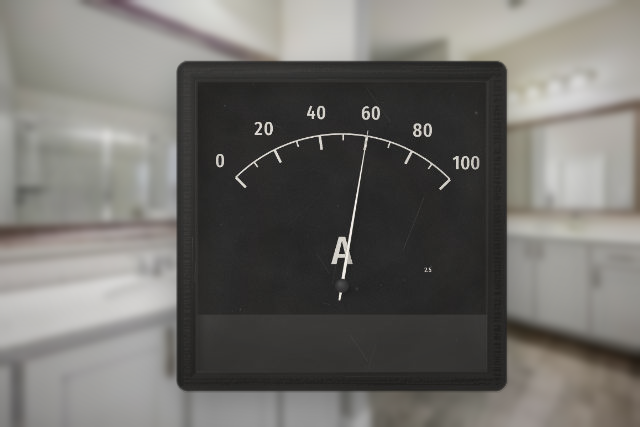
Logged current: 60 A
